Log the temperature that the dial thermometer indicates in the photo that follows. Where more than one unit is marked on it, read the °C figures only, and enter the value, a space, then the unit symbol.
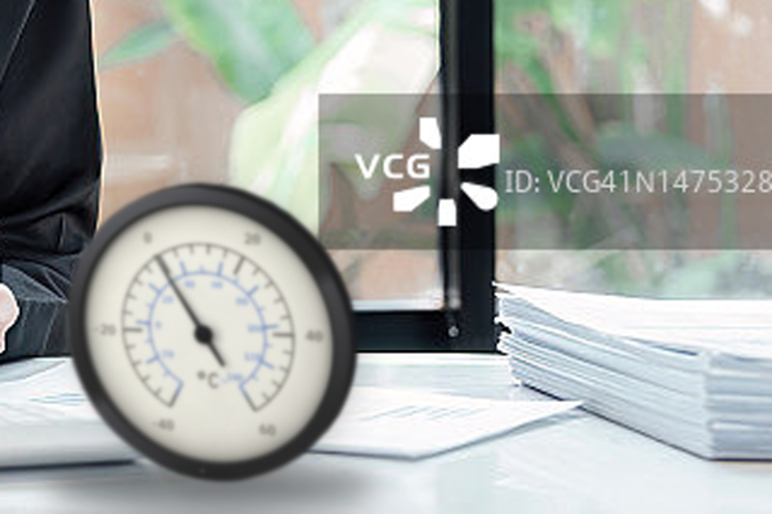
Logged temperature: 0 °C
